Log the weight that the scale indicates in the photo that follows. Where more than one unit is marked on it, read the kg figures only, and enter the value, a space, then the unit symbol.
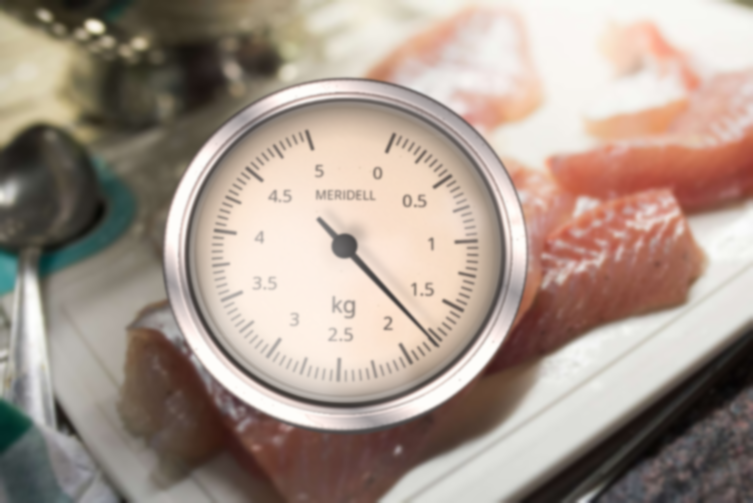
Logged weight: 1.8 kg
